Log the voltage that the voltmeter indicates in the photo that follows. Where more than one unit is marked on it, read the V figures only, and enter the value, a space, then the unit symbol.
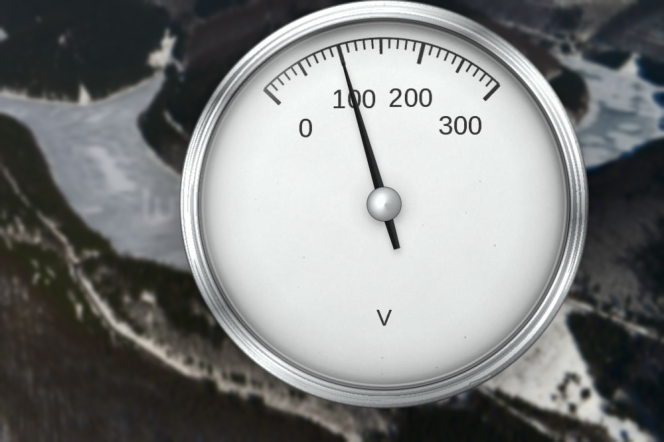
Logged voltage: 100 V
